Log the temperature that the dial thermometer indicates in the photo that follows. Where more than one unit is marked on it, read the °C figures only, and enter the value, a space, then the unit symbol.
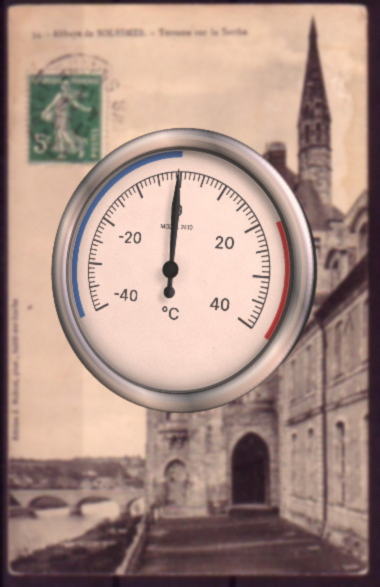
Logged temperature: 0 °C
